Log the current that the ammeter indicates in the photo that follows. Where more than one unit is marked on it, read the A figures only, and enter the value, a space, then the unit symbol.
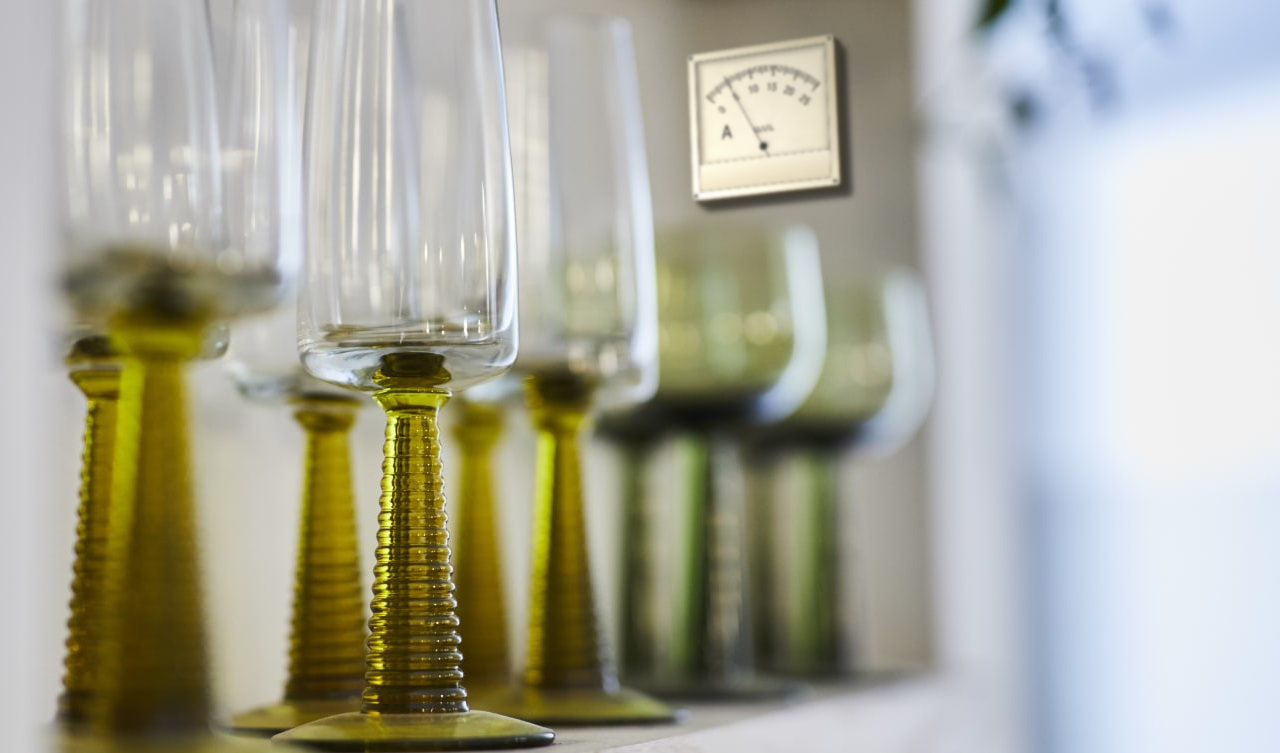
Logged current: 5 A
